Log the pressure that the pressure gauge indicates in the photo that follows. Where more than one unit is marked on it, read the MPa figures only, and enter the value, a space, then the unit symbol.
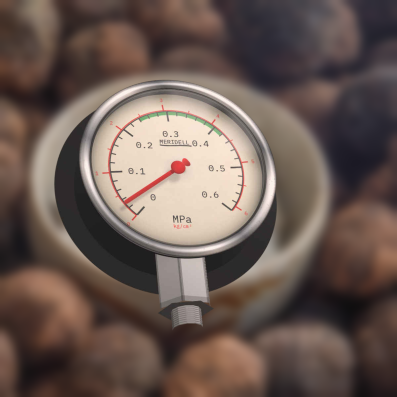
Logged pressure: 0.03 MPa
